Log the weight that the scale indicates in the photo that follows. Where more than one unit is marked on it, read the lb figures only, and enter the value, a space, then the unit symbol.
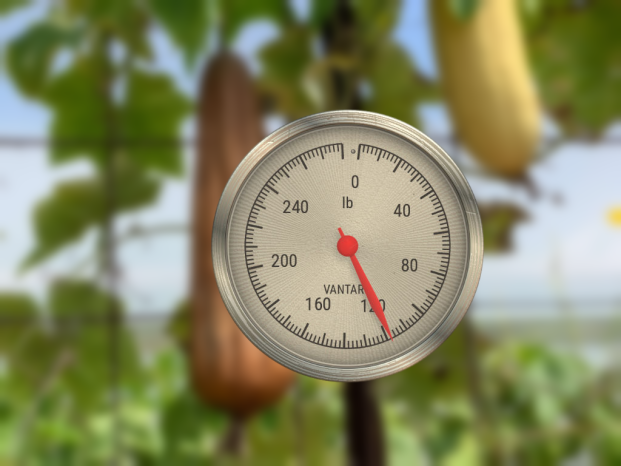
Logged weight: 118 lb
